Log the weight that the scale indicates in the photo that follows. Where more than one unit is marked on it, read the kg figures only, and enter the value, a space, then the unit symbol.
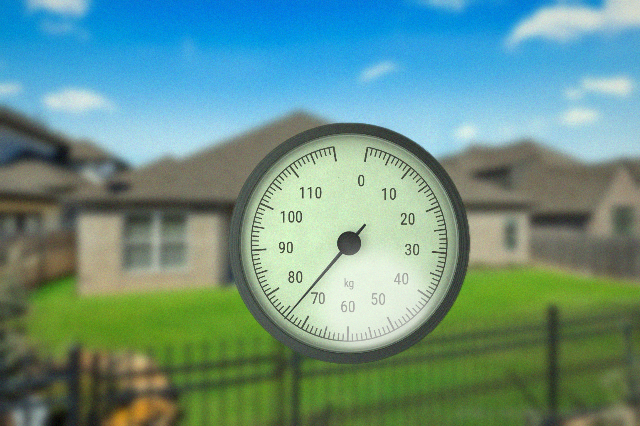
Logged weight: 74 kg
